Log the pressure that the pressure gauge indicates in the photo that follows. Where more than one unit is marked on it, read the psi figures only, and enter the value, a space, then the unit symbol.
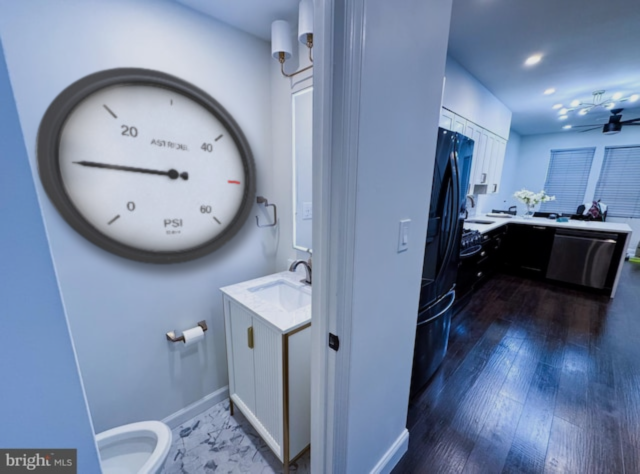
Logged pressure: 10 psi
